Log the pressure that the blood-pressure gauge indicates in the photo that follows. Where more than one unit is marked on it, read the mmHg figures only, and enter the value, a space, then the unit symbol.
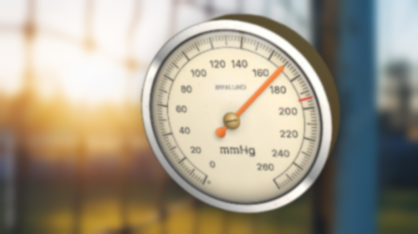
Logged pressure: 170 mmHg
